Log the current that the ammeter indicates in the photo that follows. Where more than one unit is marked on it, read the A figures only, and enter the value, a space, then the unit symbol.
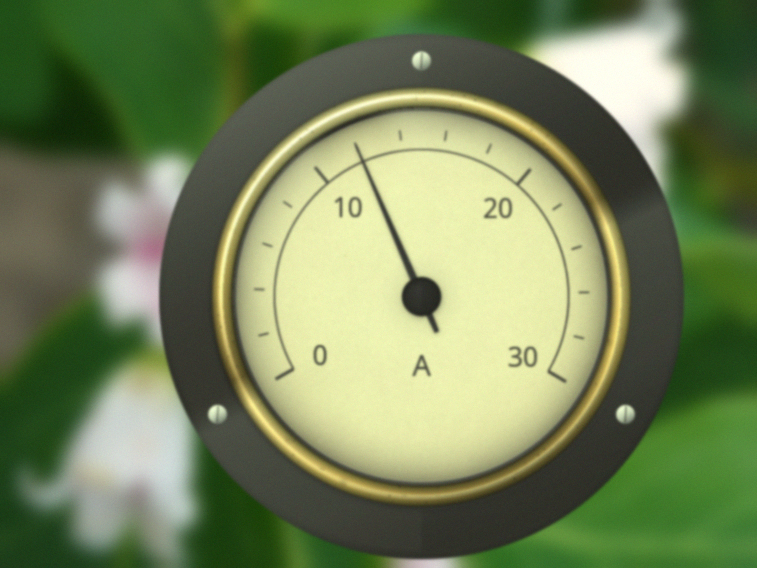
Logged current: 12 A
